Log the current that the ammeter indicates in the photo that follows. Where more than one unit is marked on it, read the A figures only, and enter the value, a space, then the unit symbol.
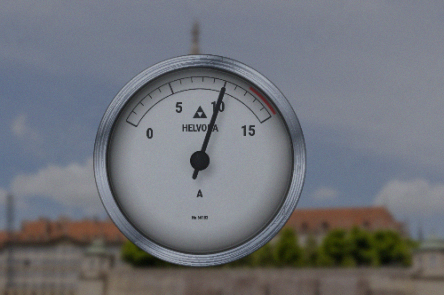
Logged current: 10 A
